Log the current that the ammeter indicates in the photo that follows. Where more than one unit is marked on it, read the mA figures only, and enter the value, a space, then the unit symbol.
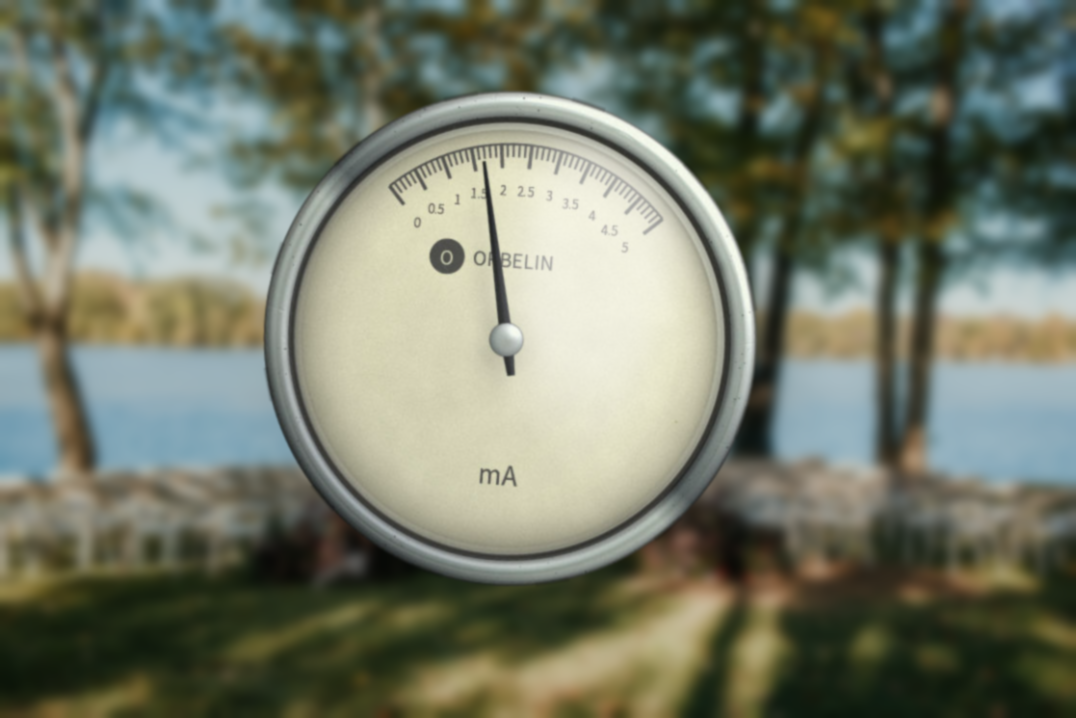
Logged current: 1.7 mA
